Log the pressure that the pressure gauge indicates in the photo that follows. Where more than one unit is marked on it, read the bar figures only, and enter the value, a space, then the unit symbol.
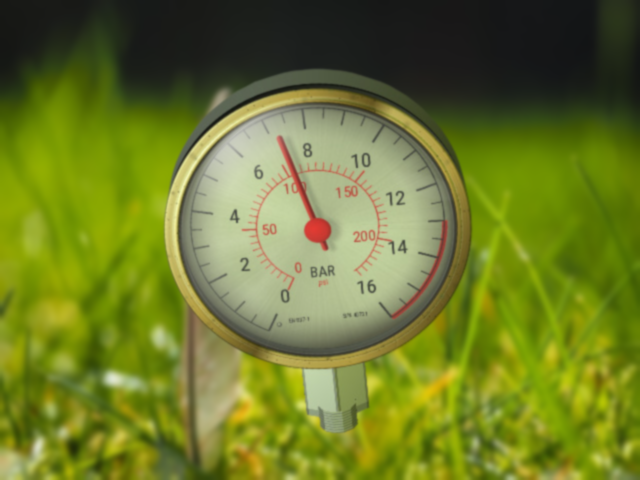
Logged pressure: 7.25 bar
